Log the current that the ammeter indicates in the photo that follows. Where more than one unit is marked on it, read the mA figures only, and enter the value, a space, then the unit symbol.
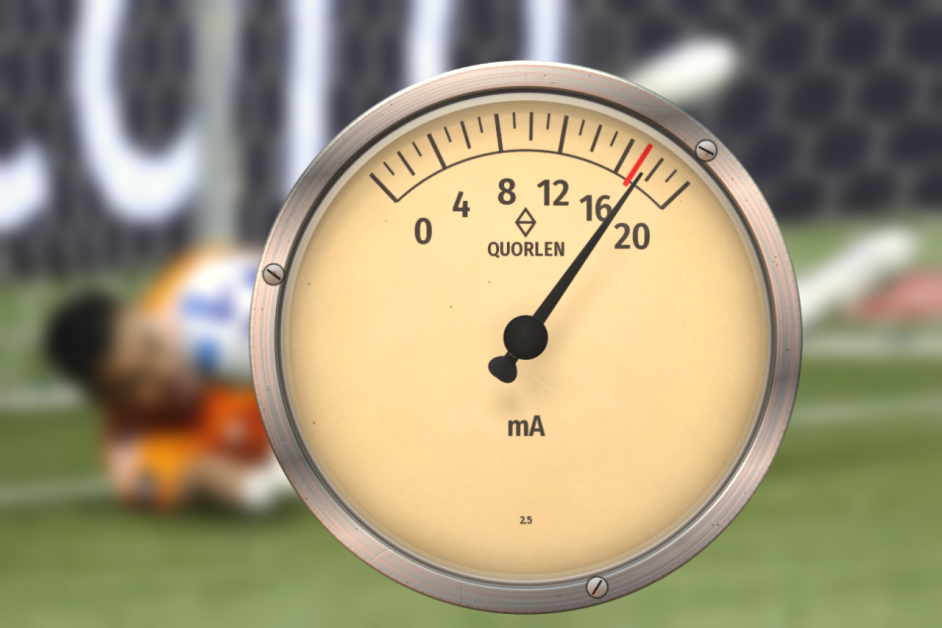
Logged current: 17.5 mA
